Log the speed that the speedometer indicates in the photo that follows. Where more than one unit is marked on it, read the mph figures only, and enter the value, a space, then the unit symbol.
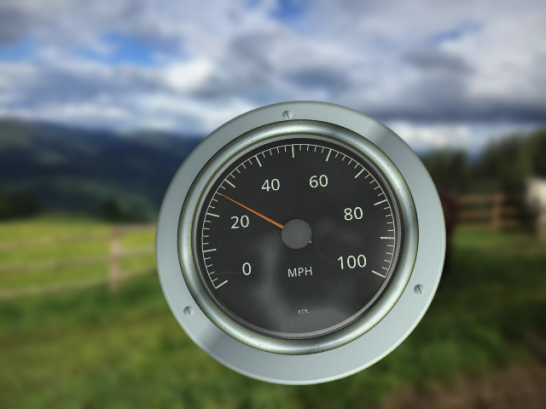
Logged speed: 26 mph
